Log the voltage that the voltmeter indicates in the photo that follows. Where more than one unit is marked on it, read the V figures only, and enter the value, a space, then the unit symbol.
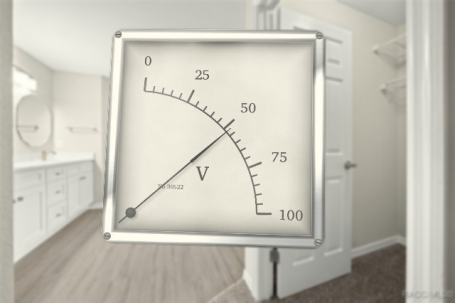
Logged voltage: 52.5 V
